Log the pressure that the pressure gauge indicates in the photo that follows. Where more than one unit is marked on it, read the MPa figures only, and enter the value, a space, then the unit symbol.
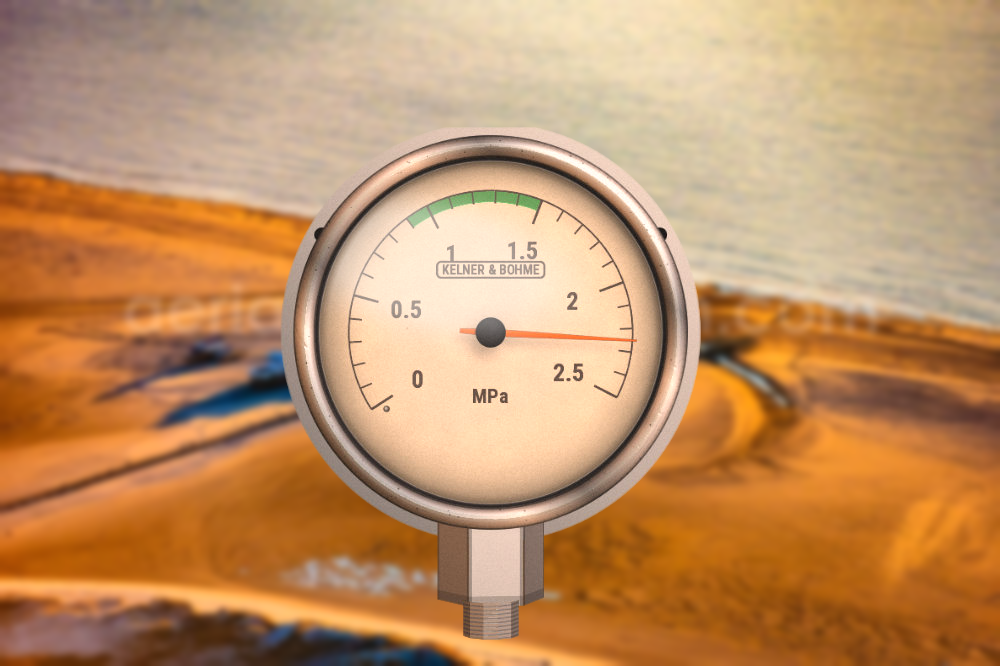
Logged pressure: 2.25 MPa
